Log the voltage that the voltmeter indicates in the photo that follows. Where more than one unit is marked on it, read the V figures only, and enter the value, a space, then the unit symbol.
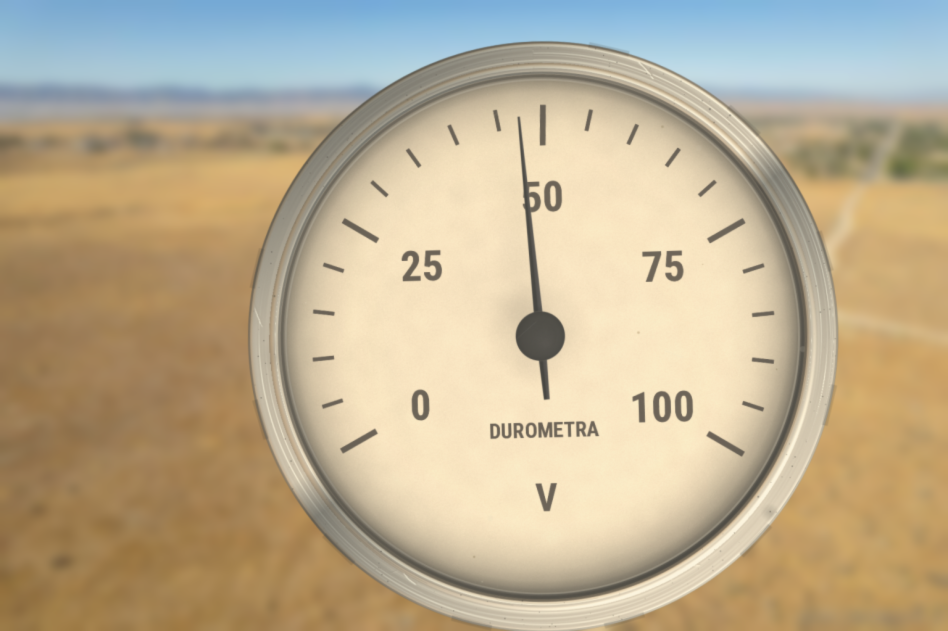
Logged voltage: 47.5 V
